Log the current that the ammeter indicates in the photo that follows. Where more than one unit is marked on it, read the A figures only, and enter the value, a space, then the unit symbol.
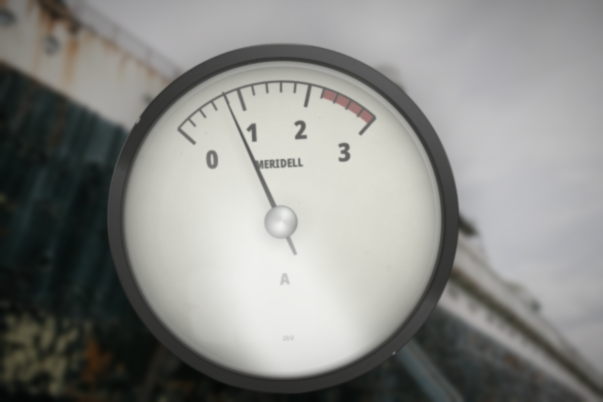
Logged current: 0.8 A
